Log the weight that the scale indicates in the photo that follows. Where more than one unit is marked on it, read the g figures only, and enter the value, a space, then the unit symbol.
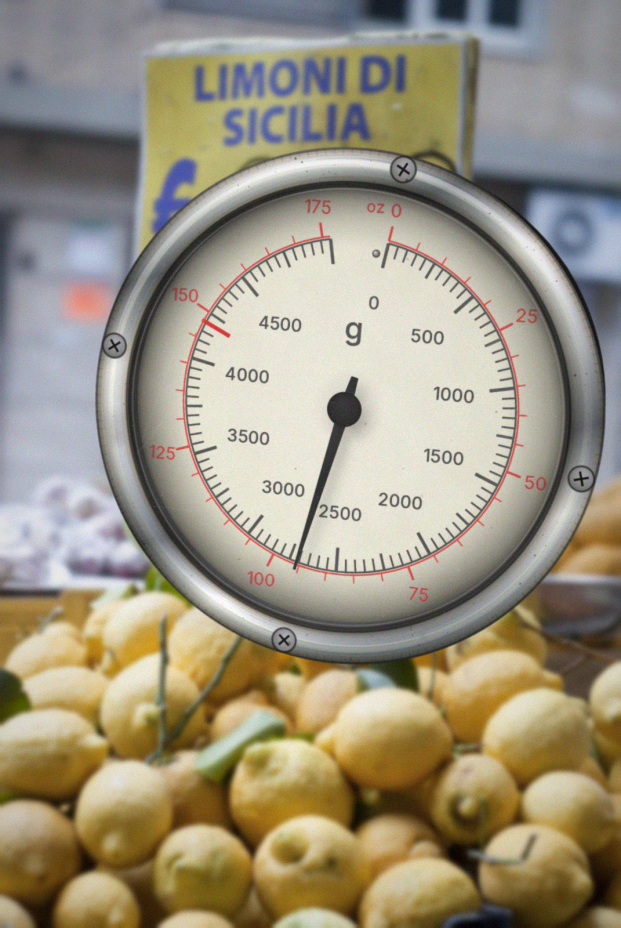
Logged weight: 2700 g
